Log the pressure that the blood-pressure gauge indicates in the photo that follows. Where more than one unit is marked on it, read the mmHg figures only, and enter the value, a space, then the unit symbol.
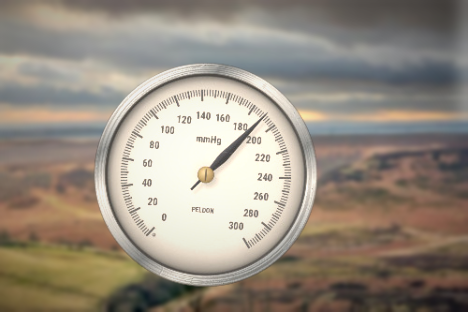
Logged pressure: 190 mmHg
